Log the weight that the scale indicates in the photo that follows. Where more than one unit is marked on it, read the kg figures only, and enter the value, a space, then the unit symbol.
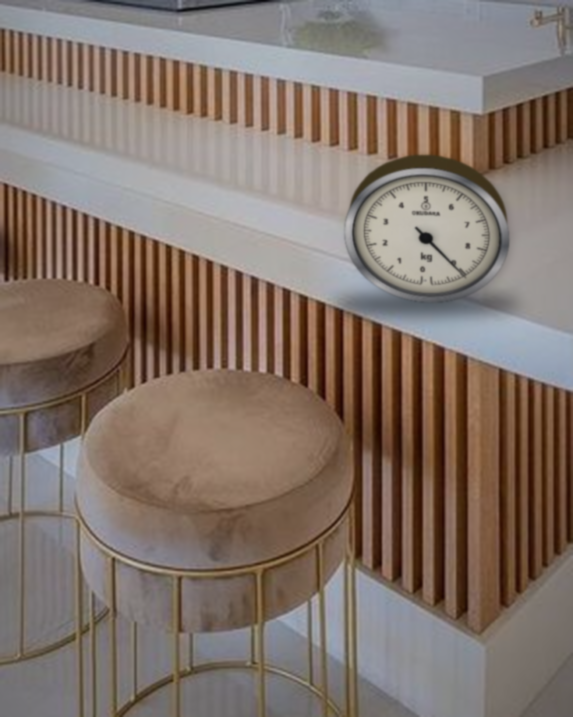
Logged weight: 9 kg
